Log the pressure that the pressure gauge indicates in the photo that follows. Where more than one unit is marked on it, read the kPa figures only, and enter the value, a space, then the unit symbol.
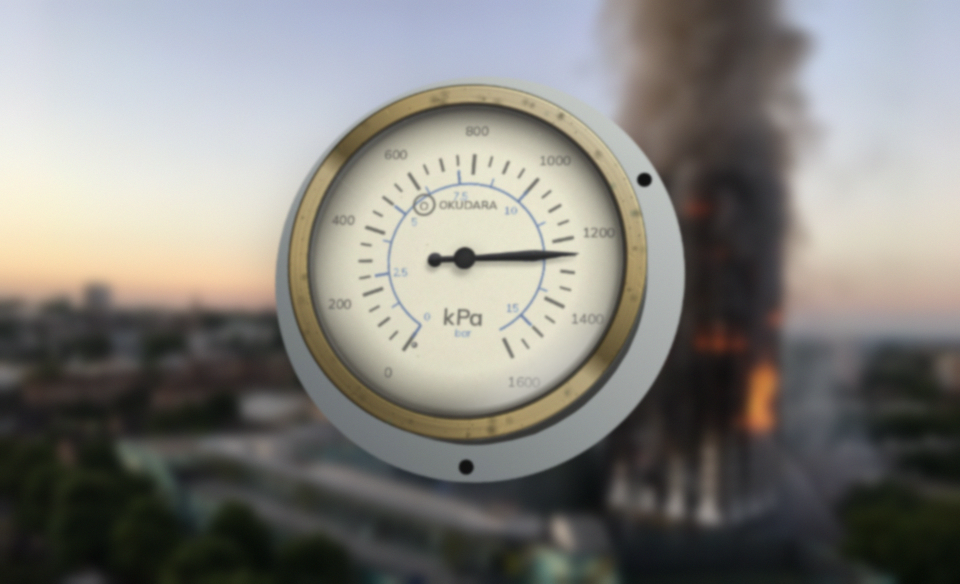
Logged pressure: 1250 kPa
